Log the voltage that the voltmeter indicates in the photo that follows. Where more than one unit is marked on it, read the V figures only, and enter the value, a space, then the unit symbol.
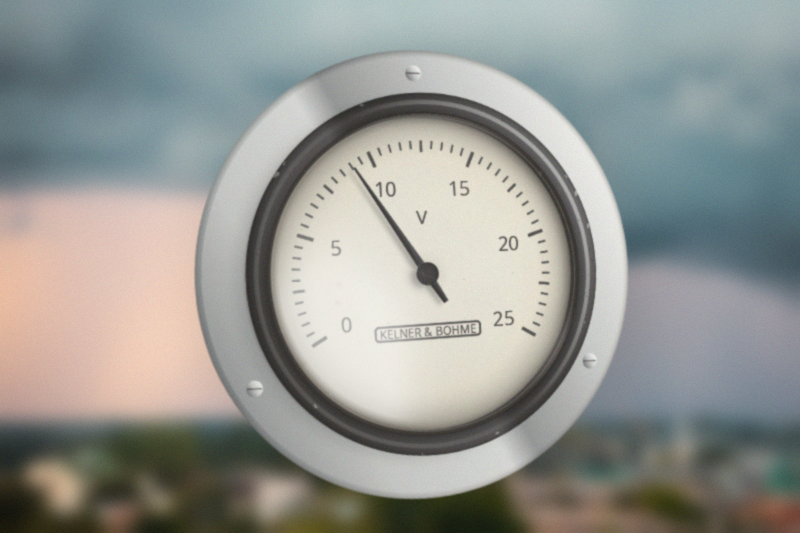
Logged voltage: 9 V
